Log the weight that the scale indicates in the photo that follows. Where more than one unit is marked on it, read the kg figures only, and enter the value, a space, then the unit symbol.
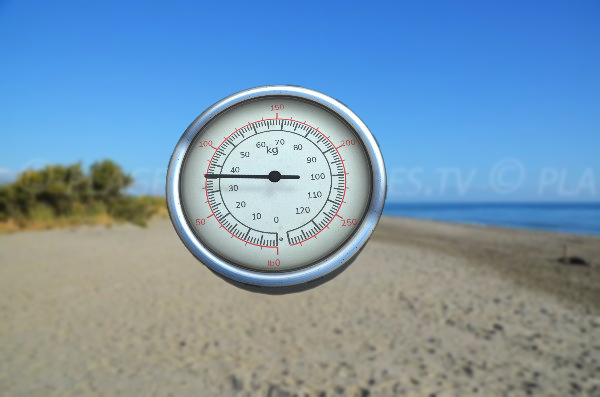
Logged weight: 35 kg
